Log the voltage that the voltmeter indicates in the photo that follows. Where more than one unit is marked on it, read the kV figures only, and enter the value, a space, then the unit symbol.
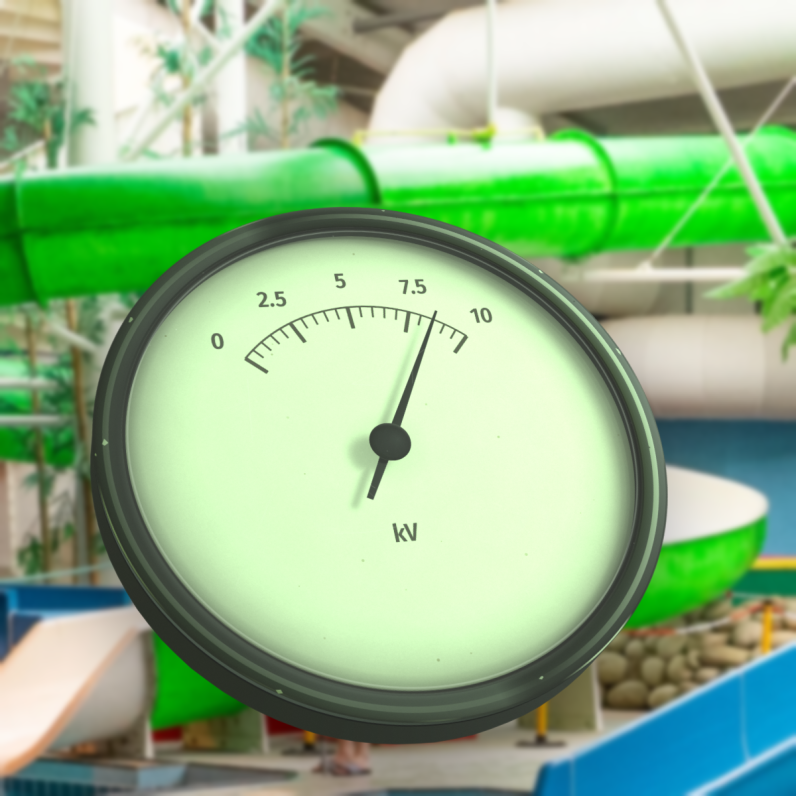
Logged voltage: 8.5 kV
